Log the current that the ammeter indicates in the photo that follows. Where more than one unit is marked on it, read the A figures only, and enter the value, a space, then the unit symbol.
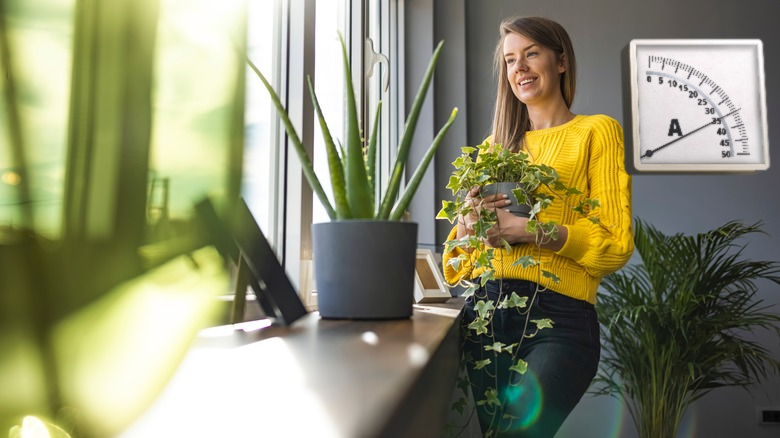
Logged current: 35 A
